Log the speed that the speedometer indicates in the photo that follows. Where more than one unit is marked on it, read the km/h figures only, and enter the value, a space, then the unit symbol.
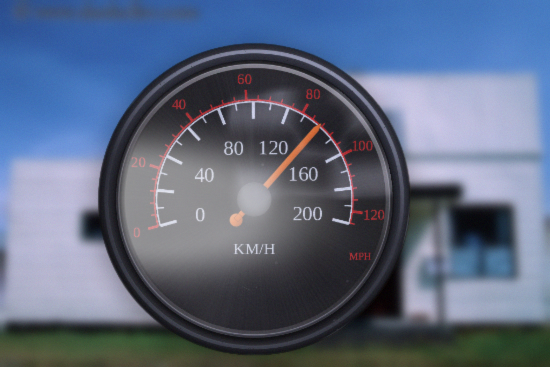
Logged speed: 140 km/h
